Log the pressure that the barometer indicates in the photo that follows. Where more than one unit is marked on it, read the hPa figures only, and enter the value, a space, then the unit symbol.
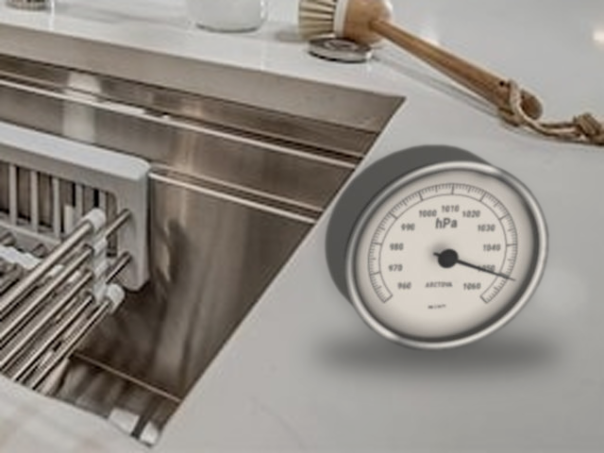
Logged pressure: 1050 hPa
